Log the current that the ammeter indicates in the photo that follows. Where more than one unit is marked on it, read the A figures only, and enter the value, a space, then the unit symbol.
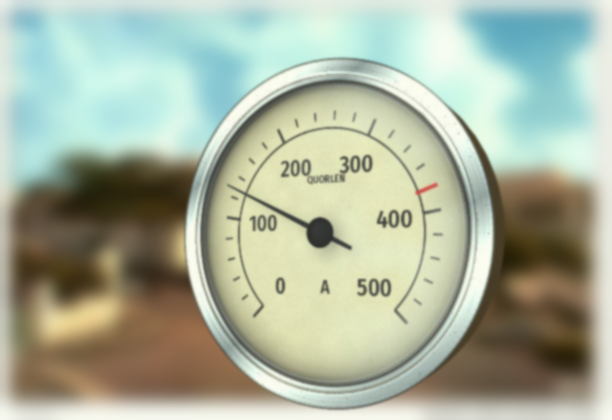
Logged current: 130 A
